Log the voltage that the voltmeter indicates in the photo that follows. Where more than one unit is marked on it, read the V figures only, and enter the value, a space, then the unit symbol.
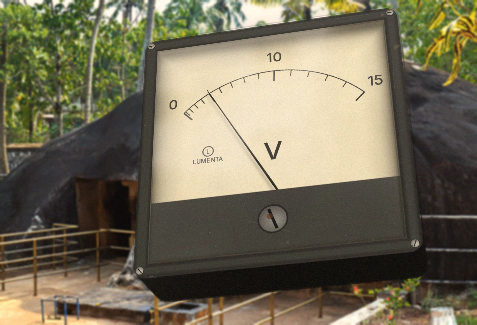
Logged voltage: 5 V
